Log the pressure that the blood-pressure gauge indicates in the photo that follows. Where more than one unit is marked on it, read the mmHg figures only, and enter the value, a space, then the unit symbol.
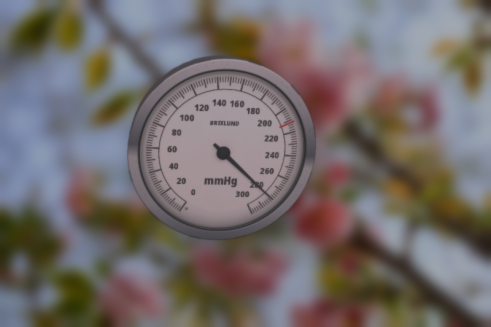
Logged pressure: 280 mmHg
